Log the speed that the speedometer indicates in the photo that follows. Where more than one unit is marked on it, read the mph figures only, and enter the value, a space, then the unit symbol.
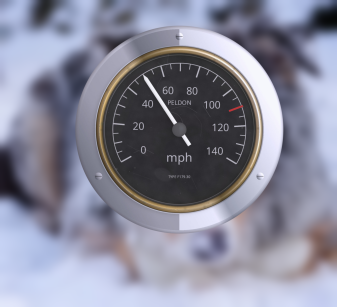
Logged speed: 50 mph
